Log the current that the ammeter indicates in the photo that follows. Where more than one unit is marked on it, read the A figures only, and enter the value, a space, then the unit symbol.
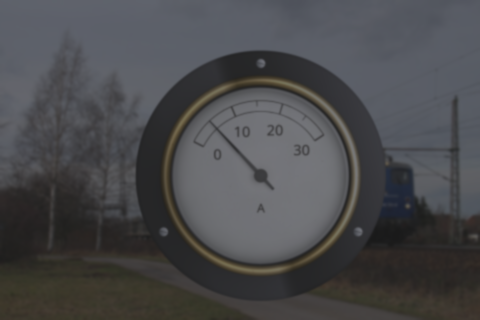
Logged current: 5 A
